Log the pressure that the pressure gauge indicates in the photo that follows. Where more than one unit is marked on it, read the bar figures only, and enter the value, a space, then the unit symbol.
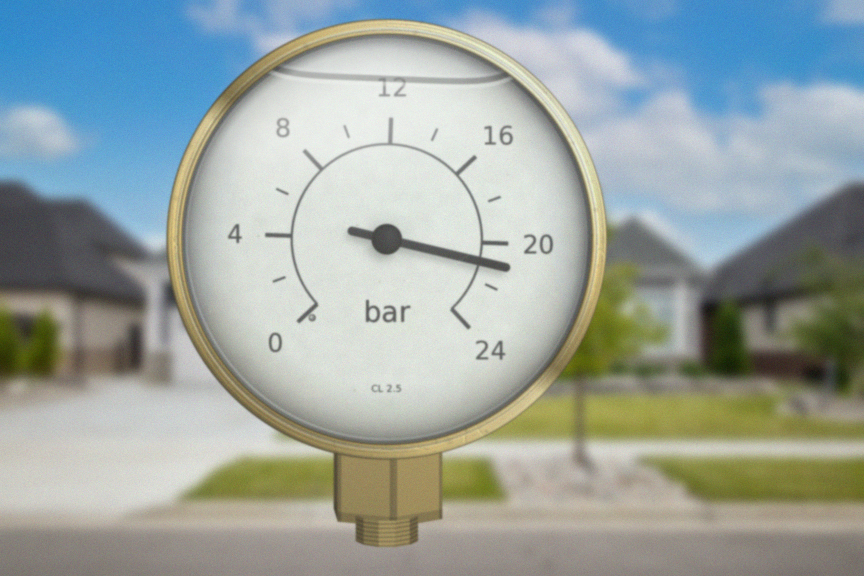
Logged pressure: 21 bar
